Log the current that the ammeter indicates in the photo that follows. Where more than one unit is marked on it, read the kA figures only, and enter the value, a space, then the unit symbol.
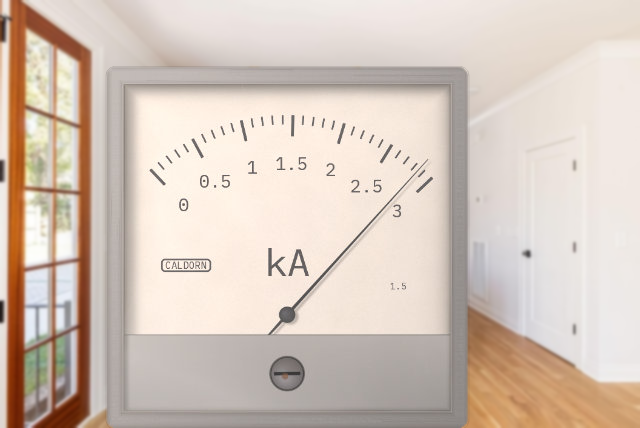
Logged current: 2.85 kA
